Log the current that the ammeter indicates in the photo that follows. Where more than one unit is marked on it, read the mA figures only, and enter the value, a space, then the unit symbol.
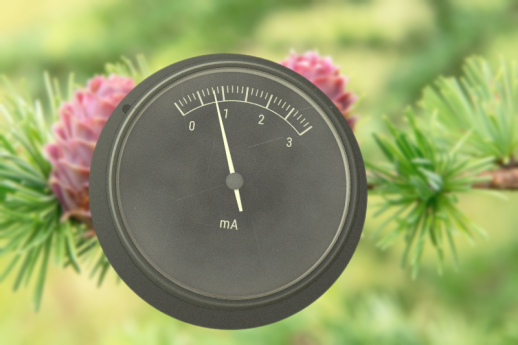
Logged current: 0.8 mA
